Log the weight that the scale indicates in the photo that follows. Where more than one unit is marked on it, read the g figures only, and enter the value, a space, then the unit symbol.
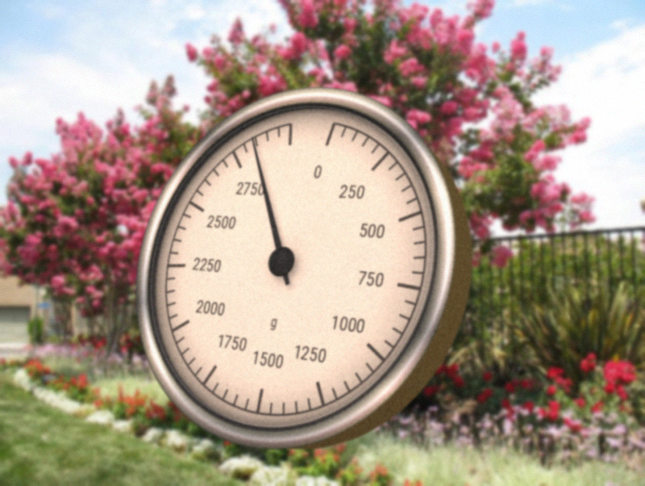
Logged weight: 2850 g
